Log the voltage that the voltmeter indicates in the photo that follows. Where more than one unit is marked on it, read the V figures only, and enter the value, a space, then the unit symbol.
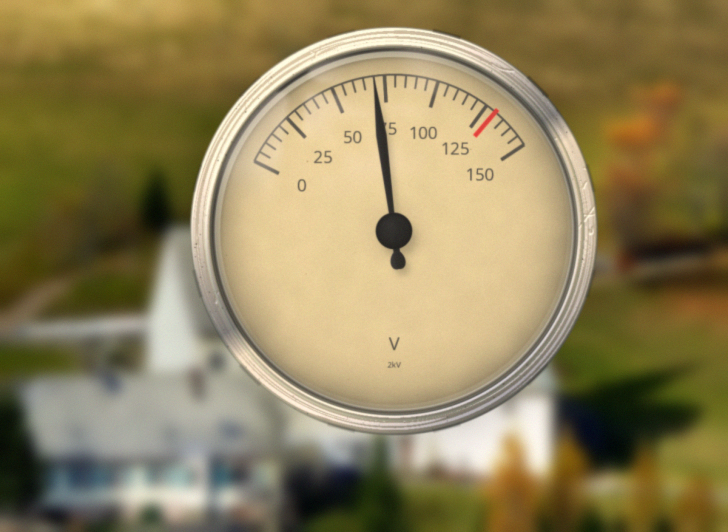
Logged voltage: 70 V
